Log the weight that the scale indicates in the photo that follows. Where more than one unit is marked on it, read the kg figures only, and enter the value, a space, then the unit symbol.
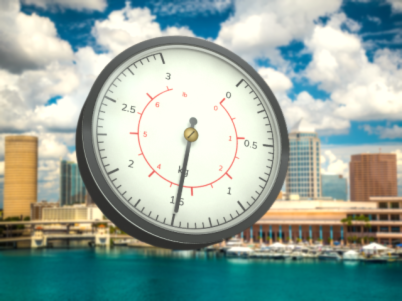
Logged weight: 1.5 kg
